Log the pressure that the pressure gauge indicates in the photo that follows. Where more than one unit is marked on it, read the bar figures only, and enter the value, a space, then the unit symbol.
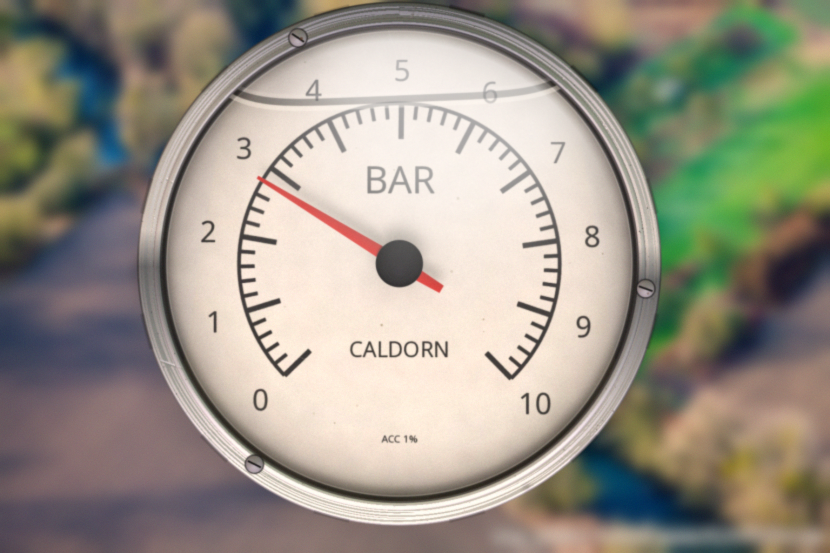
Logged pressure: 2.8 bar
